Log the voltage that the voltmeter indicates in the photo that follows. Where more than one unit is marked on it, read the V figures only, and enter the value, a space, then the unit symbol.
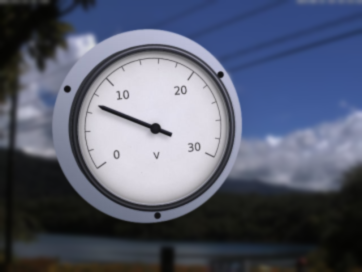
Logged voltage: 7 V
